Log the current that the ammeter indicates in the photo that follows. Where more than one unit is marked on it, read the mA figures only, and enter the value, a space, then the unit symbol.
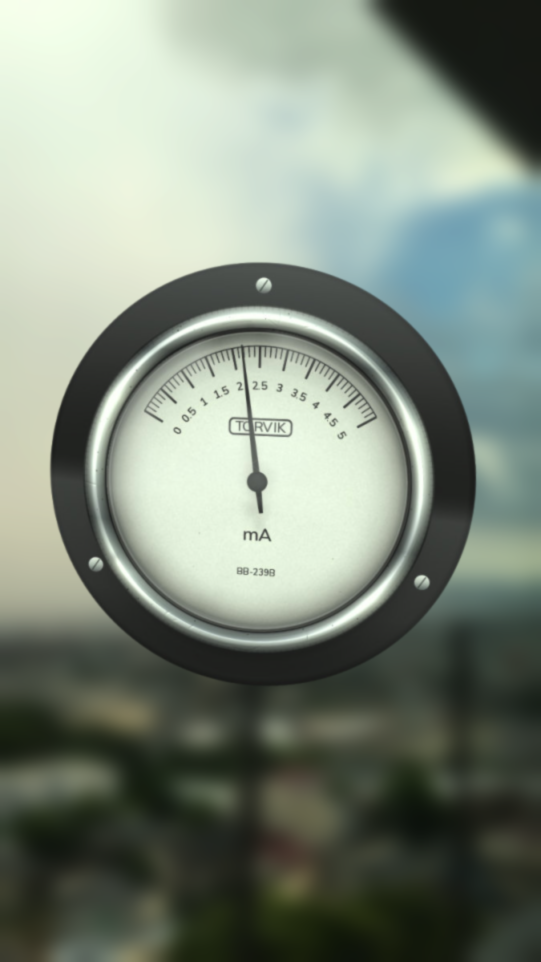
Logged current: 2.2 mA
